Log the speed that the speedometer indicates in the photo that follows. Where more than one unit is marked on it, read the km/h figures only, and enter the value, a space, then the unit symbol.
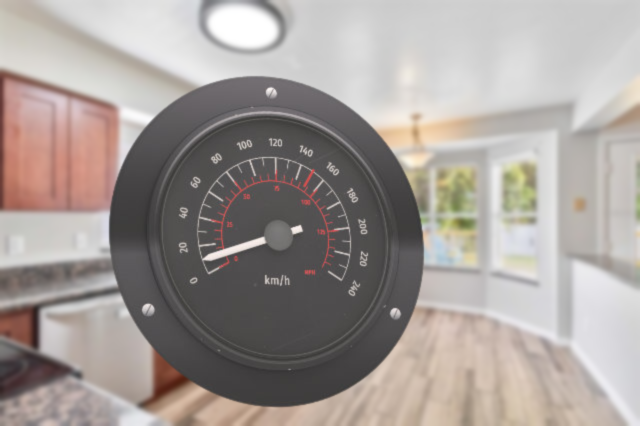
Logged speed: 10 km/h
